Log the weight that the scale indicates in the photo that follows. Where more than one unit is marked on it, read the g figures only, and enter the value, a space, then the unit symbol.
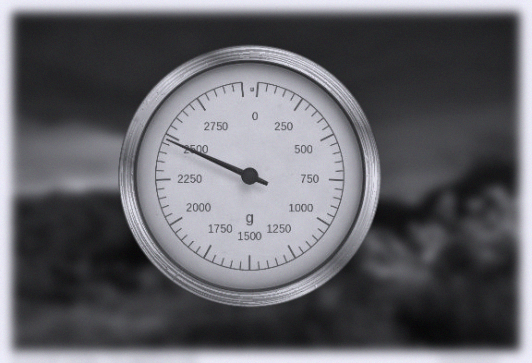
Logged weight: 2475 g
